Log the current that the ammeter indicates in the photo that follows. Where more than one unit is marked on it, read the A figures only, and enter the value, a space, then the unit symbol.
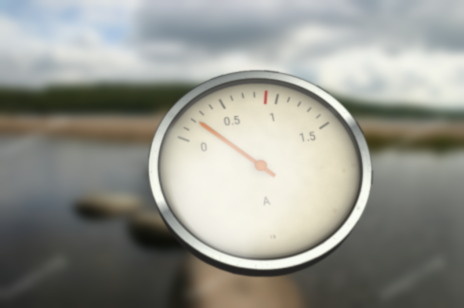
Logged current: 0.2 A
